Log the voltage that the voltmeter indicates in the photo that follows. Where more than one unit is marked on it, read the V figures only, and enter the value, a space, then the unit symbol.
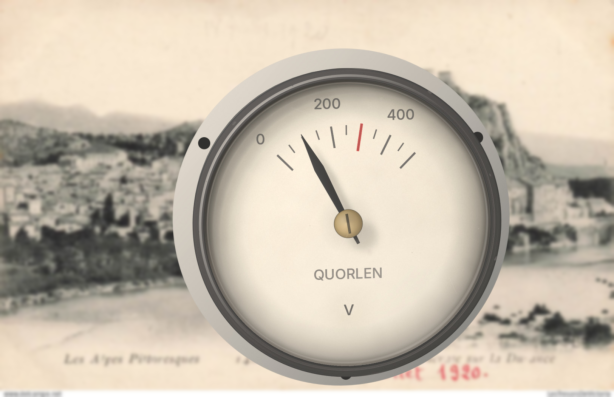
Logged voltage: 100 V
